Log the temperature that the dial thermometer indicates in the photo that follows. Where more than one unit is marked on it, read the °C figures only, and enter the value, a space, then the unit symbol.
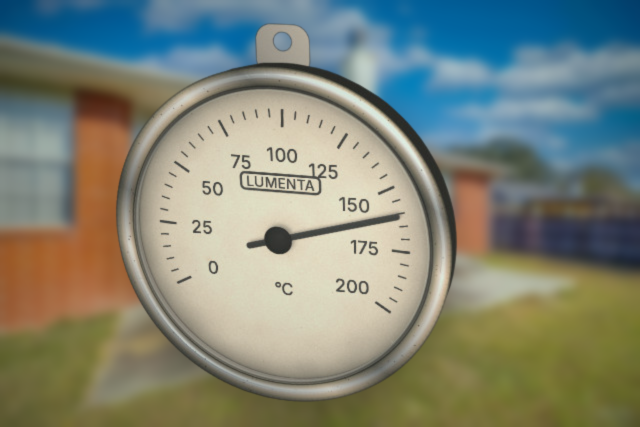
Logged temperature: 160 °C
